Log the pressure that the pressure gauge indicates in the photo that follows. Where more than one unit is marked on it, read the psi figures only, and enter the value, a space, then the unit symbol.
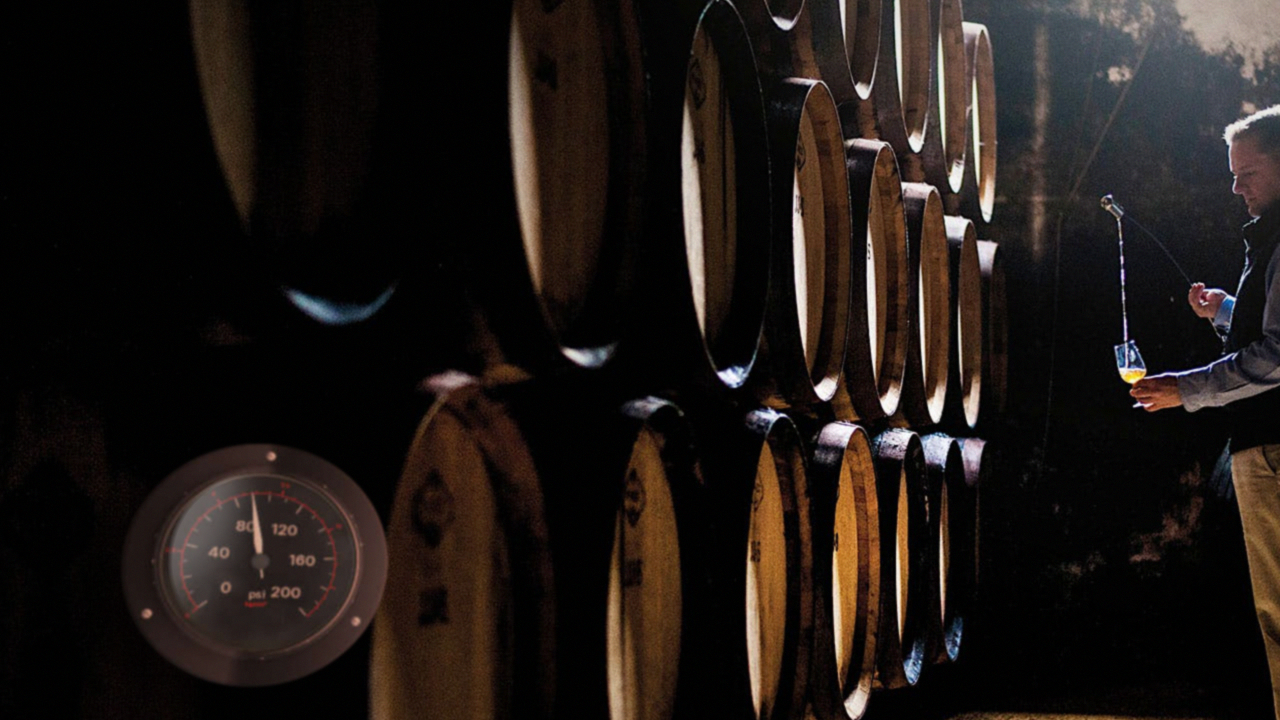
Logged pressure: 90 psi
